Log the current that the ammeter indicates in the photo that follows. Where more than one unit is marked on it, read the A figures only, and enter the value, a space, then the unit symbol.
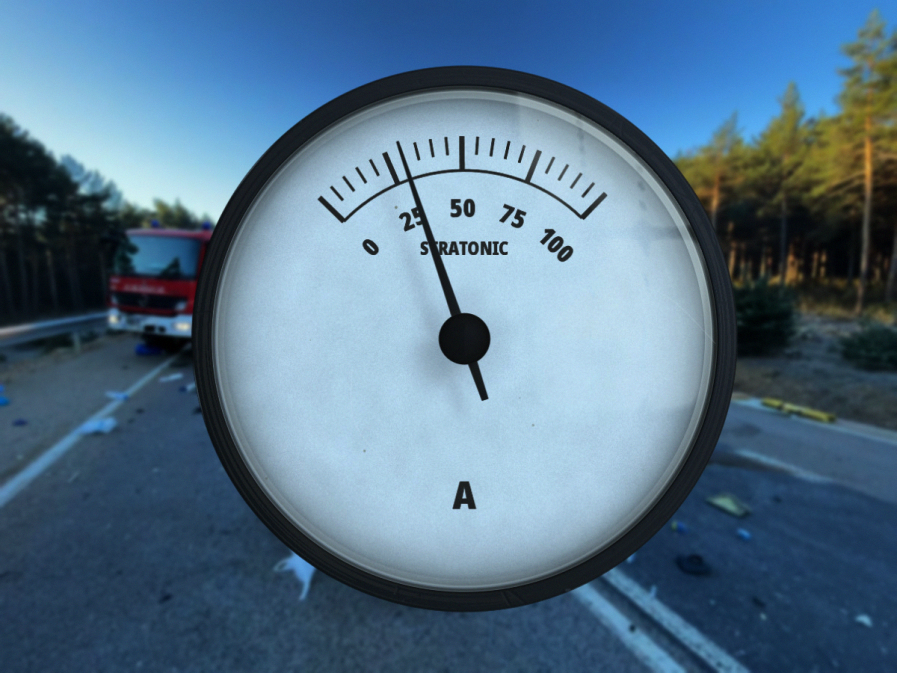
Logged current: 30 A
